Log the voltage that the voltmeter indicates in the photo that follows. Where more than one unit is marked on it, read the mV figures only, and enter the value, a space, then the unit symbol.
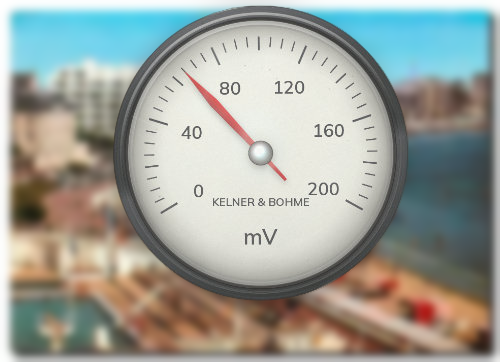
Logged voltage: 65 mV
